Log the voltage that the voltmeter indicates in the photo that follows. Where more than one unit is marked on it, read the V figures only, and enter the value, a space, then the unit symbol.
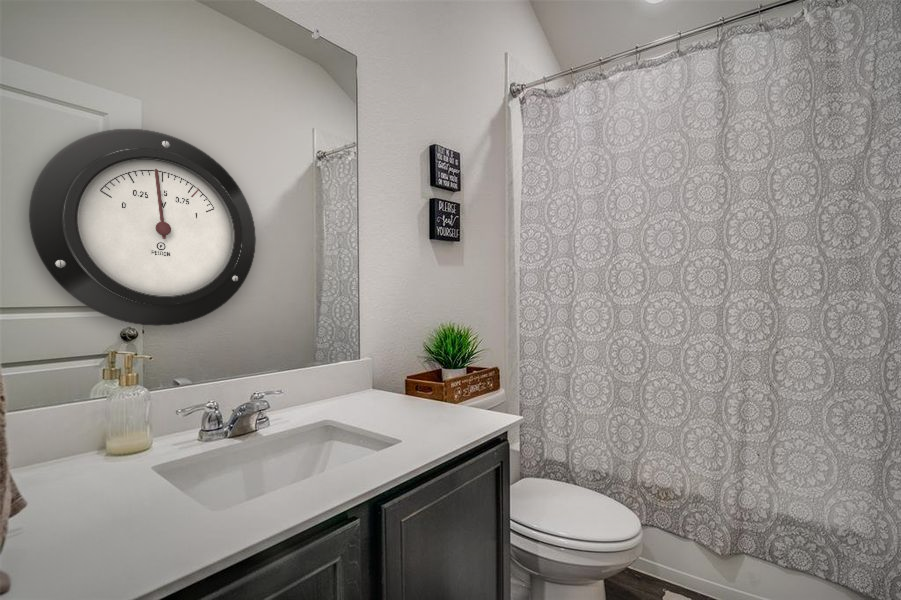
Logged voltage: 0.45 V
